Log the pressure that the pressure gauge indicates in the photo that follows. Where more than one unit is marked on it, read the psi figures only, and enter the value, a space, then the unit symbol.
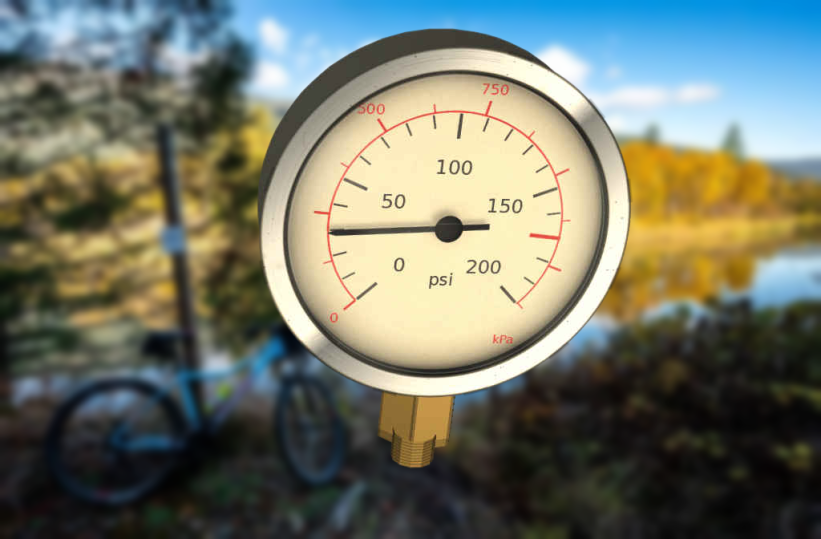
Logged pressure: 30 psi
